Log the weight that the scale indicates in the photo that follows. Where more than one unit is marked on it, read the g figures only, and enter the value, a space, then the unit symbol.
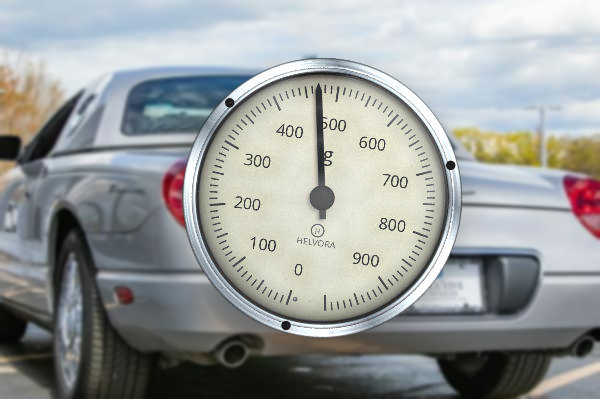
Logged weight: 470 g
